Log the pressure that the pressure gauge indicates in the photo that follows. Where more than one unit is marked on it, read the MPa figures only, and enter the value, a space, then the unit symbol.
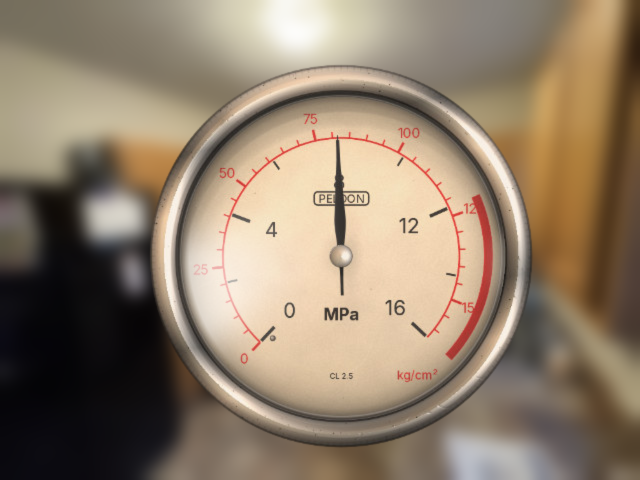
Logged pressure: 8 MPa
